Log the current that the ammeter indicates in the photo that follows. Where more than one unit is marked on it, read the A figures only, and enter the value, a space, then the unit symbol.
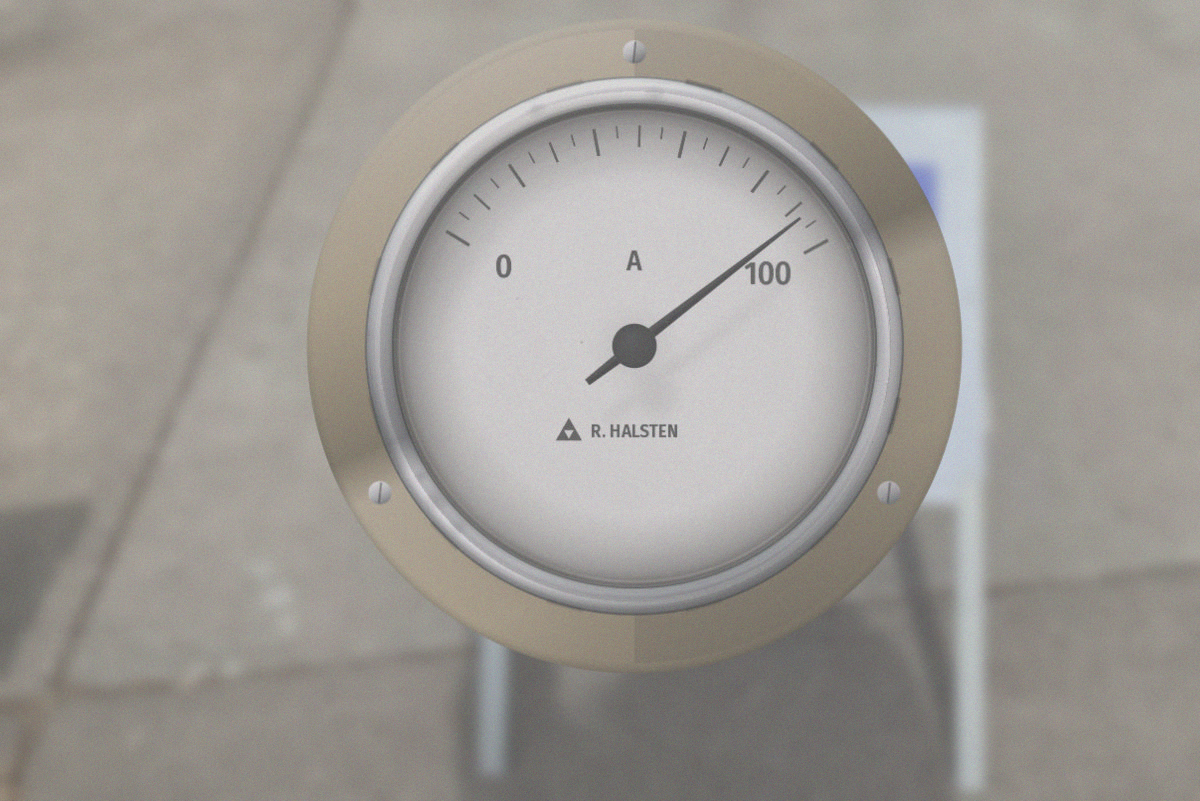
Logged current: 92.5 A
